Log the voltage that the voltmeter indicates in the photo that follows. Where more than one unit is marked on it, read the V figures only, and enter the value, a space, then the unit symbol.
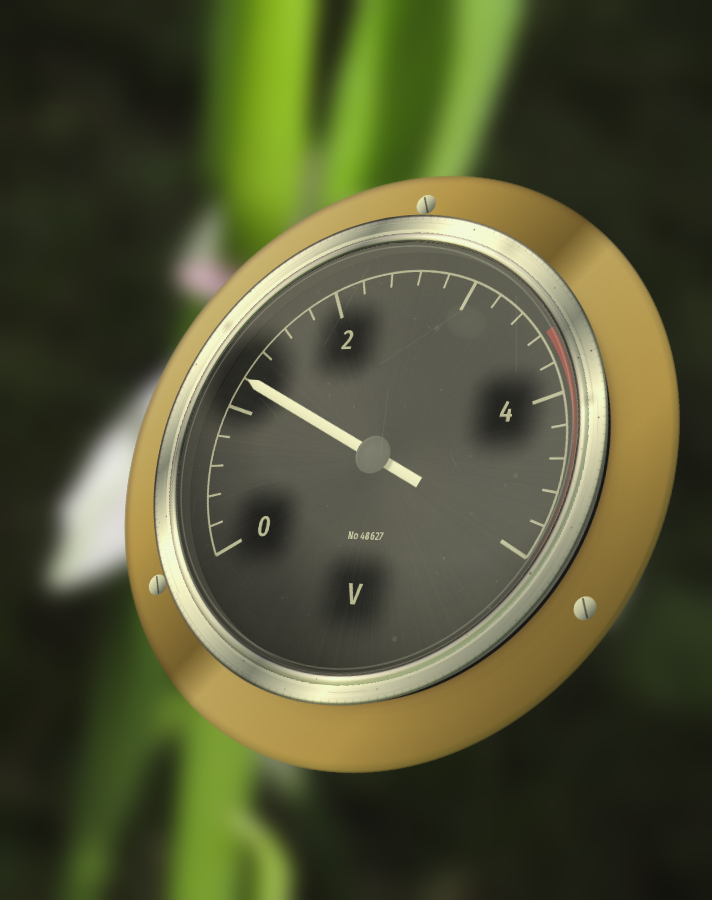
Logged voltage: 1.2 V
